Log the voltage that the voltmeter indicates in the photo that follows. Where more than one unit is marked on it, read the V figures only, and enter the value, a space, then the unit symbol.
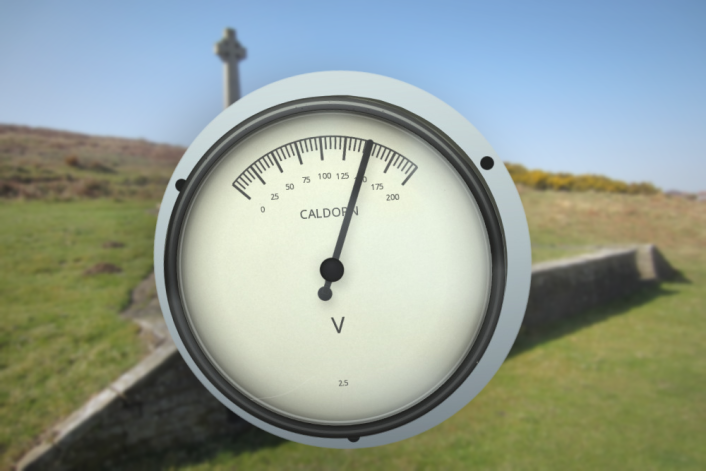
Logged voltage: 150 V
